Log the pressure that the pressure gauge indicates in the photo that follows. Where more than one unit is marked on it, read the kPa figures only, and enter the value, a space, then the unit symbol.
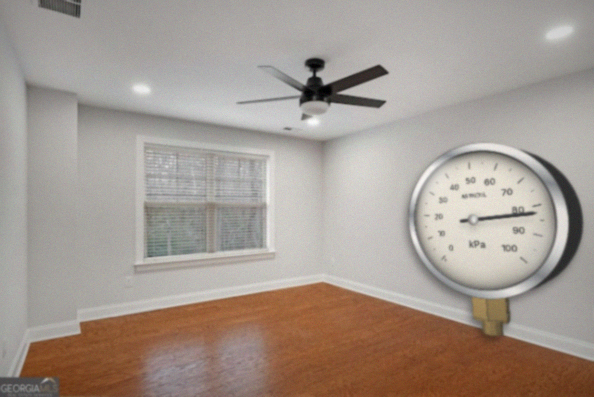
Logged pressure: 82.5 kPa
